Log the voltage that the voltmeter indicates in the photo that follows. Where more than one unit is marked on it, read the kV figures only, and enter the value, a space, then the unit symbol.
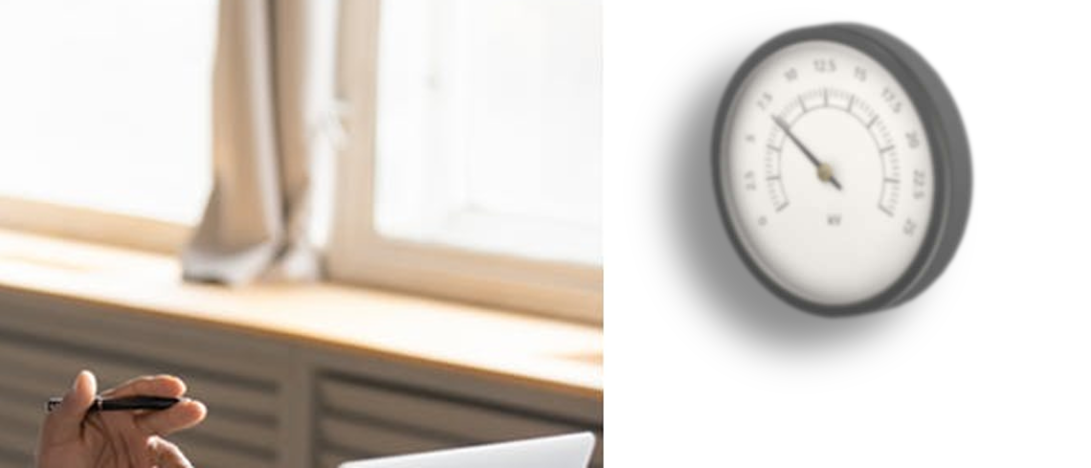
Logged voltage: 7.5 kV
